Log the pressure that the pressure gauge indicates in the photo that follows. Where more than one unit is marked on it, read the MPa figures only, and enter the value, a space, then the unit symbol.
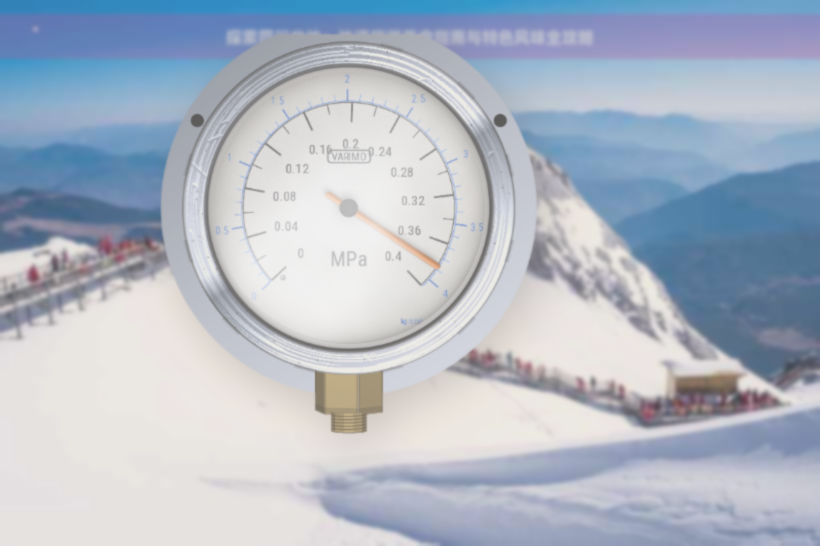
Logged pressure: 0.38 MPa
